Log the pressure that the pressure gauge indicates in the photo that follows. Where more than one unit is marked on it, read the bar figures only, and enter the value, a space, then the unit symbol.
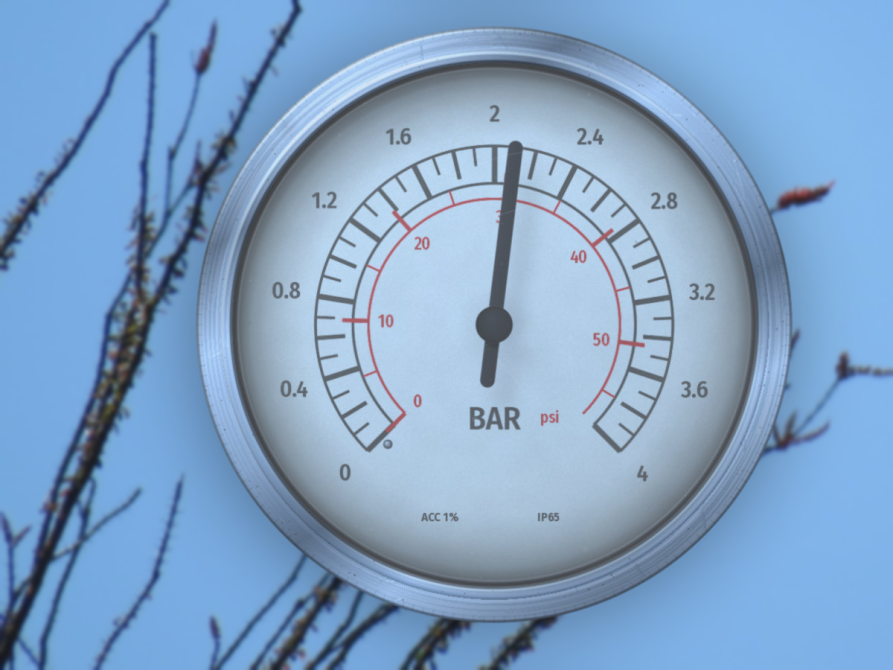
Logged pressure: 2.1 bar
